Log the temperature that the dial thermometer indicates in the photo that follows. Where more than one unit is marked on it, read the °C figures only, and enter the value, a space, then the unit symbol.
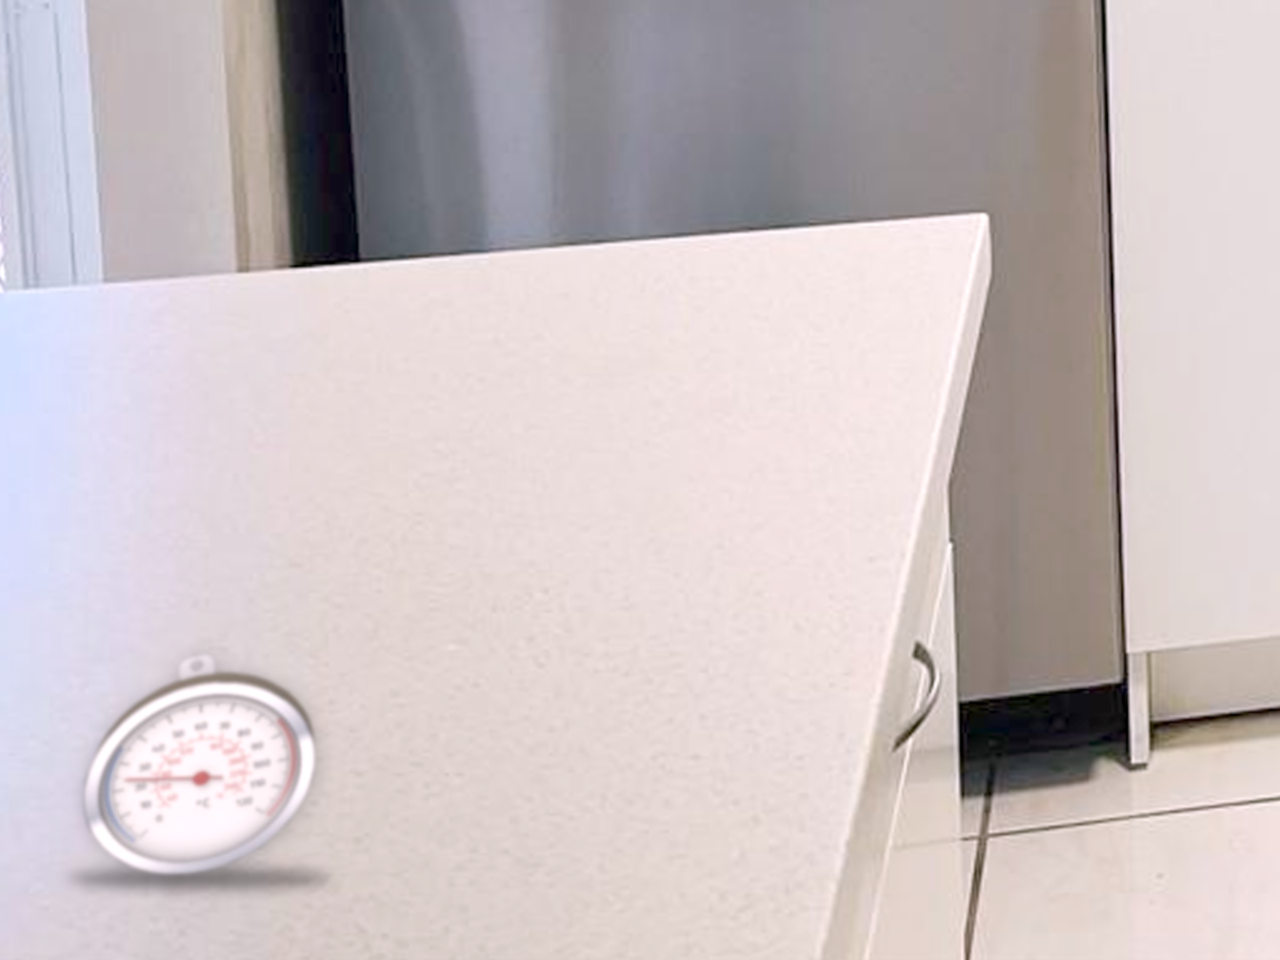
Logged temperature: 25 °C
